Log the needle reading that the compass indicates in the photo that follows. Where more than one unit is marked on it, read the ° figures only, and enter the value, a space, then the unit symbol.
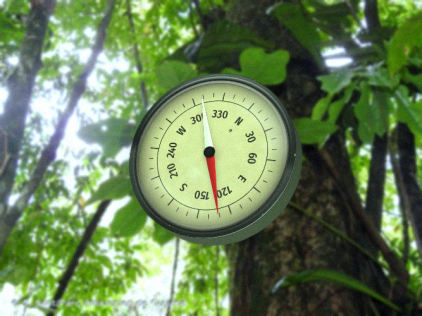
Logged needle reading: 130 °
